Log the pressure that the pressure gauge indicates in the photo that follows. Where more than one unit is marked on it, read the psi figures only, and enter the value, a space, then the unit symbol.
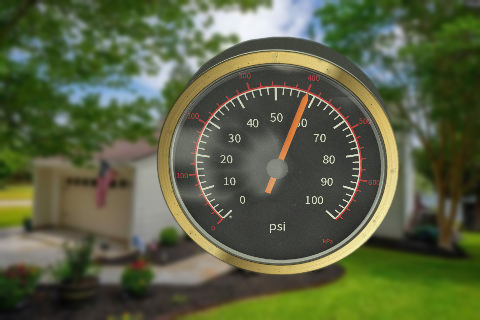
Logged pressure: 58 psi
